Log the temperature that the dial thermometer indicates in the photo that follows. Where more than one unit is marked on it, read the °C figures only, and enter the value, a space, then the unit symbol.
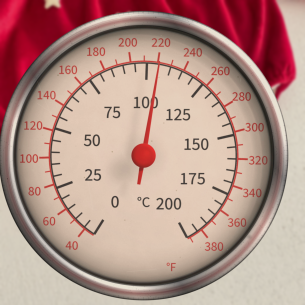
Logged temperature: 105 °C
